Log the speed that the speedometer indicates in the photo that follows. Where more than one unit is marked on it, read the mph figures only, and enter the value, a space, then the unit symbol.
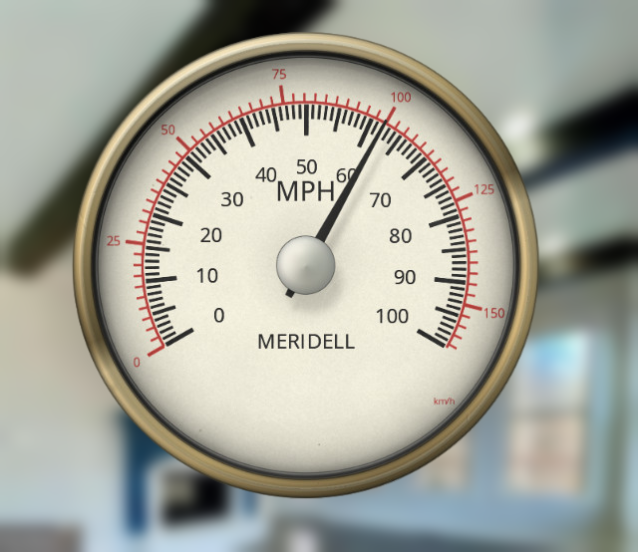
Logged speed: 62 mph
